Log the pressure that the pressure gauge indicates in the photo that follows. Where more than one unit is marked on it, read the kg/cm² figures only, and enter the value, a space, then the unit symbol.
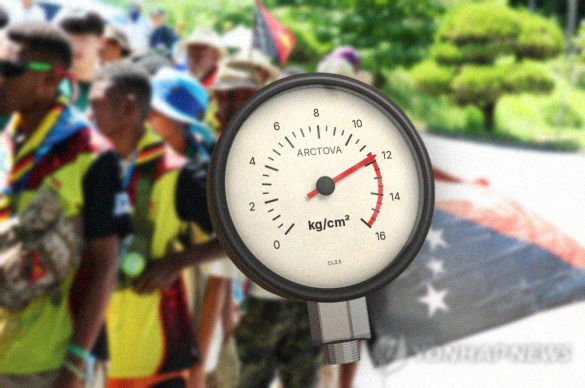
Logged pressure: 11.75 kg/cm²
